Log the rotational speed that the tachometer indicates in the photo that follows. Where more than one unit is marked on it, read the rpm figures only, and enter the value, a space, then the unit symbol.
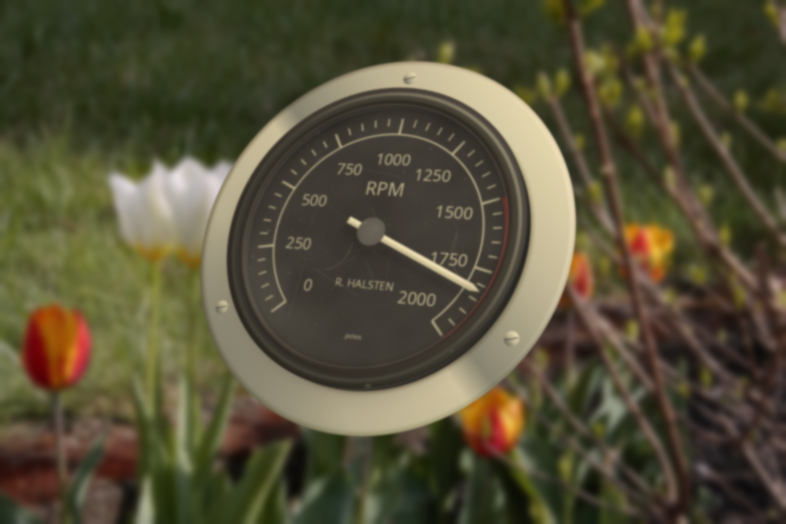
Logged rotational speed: 1825 rpm
